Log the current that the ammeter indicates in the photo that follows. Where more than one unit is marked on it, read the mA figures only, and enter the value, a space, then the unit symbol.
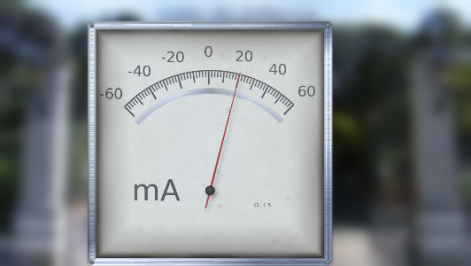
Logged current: 20 mA
